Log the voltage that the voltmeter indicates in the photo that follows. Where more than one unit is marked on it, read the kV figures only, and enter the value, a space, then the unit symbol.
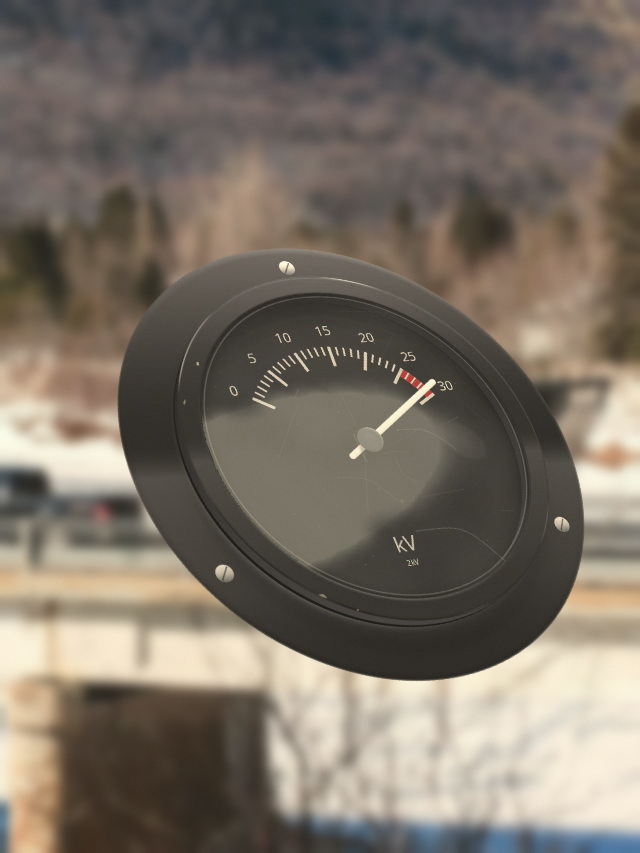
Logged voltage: 29 kV
